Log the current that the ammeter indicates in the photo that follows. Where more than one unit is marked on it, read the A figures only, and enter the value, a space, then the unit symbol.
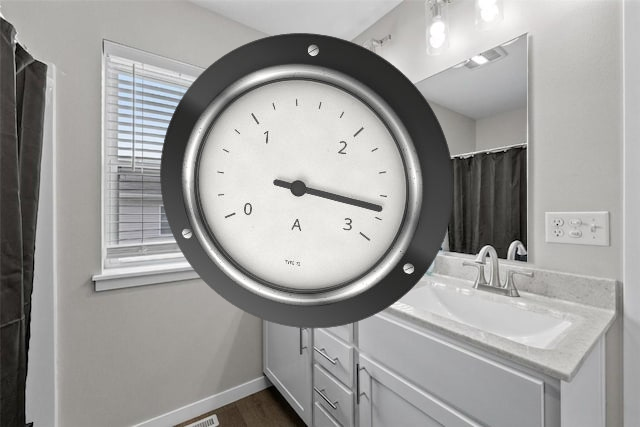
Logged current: 2.7 A
